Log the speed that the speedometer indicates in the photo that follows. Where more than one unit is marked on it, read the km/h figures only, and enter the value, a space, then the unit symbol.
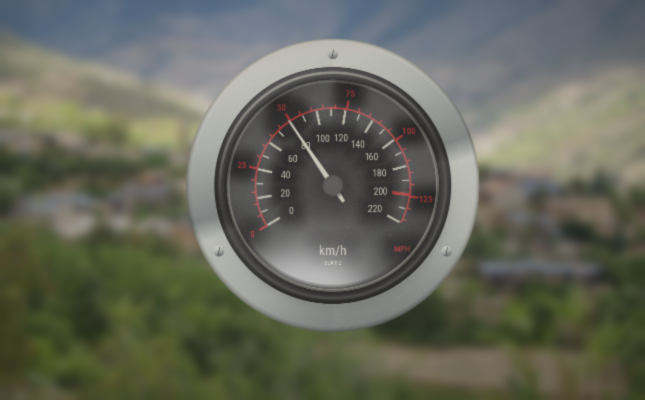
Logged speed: 80 km/h
